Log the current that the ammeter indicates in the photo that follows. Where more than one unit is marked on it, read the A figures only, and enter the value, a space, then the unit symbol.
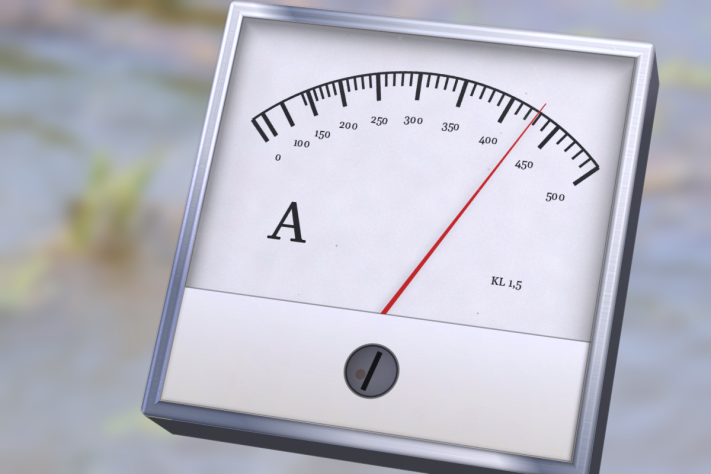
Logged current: 430 A
